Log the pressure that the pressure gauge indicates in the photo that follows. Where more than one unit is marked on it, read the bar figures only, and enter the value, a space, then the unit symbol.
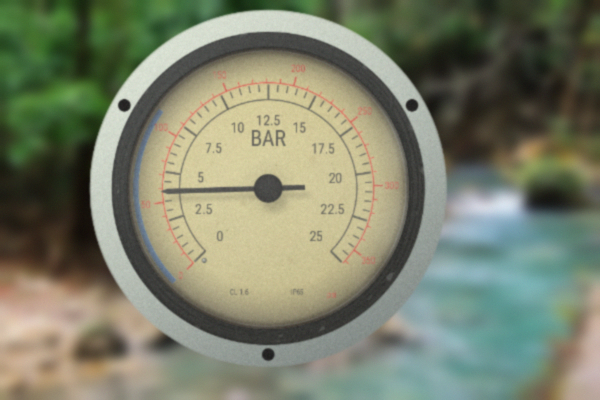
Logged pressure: 4 bar
